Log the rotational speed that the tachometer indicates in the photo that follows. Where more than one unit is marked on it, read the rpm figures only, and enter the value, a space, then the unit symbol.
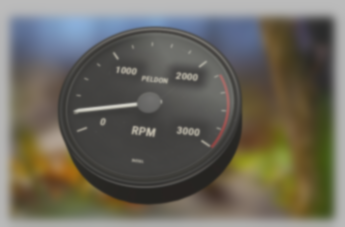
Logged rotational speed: 200 rpm
